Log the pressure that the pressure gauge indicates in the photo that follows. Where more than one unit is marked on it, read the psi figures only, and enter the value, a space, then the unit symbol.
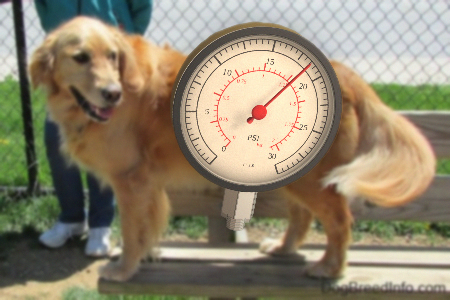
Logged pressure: 18.5 psi
